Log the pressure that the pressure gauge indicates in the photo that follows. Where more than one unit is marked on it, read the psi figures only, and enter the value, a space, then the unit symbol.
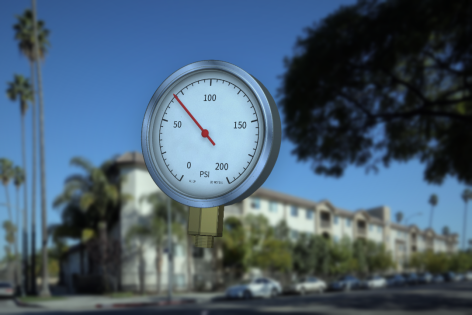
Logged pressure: 70 psi
